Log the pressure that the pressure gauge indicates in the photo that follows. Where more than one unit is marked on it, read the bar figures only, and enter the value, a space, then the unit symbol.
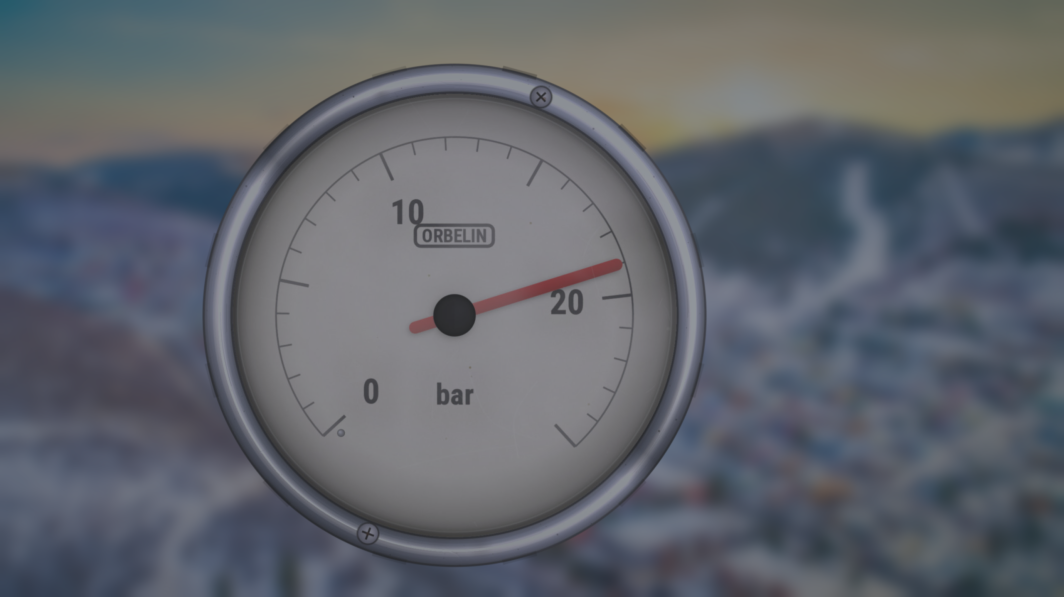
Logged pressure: 19 bar
